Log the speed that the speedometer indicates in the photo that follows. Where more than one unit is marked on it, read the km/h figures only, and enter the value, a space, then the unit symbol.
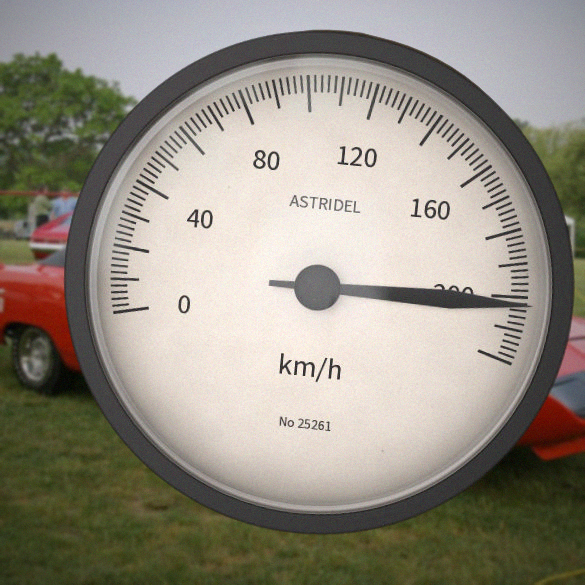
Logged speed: 202 km/h
